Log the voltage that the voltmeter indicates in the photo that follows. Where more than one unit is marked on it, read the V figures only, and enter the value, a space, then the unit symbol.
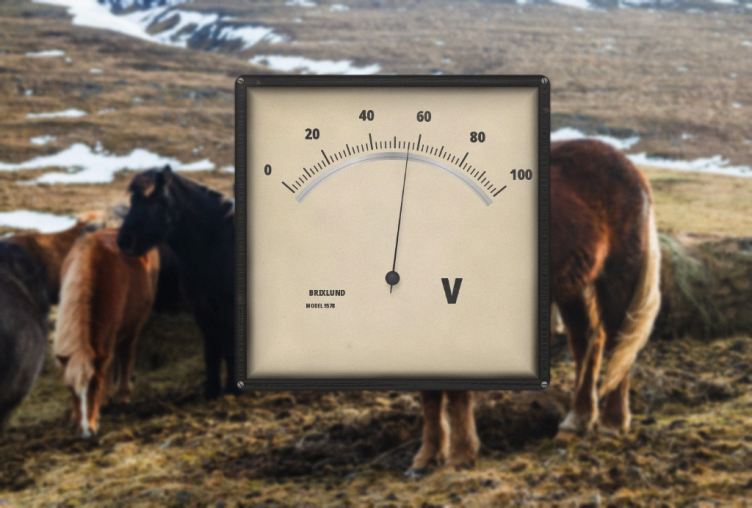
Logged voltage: 56 V
